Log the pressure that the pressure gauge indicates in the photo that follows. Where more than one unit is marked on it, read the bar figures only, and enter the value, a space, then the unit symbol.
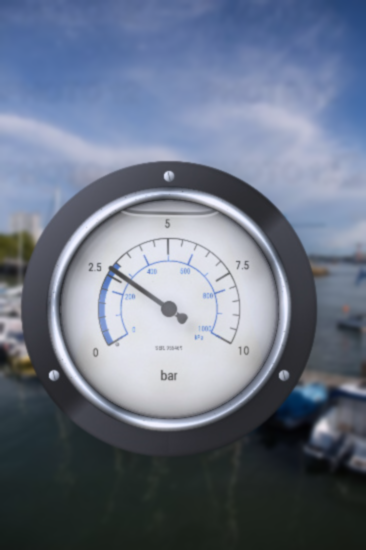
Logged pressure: 2.75 bar
